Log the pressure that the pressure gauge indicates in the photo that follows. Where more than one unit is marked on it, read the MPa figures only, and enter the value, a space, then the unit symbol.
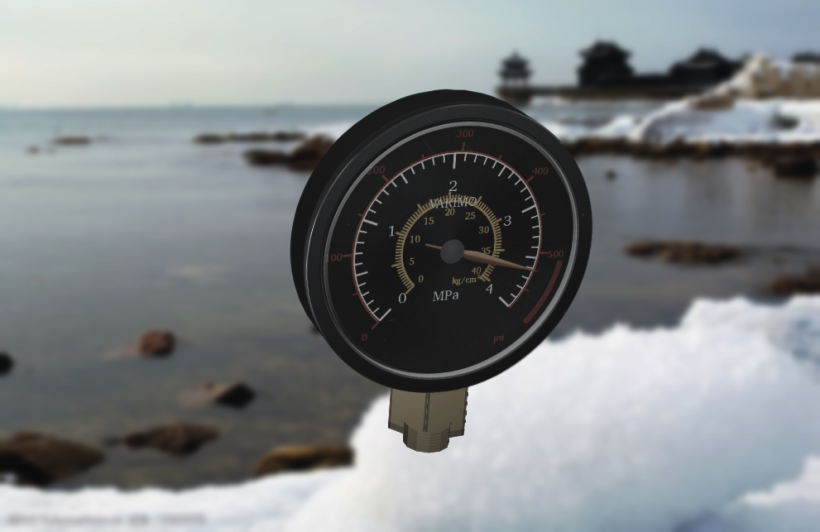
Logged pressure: 3.6 MPa
